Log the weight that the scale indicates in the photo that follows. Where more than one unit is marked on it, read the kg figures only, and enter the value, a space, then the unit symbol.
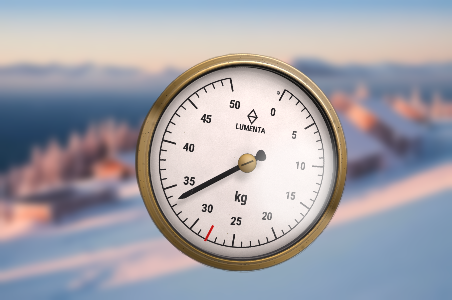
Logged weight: 33.5 kg
